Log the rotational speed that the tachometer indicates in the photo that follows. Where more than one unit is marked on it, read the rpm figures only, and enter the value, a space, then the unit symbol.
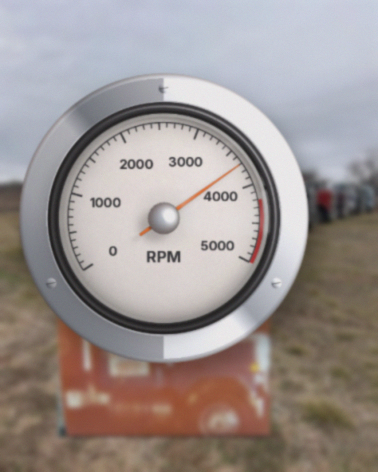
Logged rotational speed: 3700 rpm
